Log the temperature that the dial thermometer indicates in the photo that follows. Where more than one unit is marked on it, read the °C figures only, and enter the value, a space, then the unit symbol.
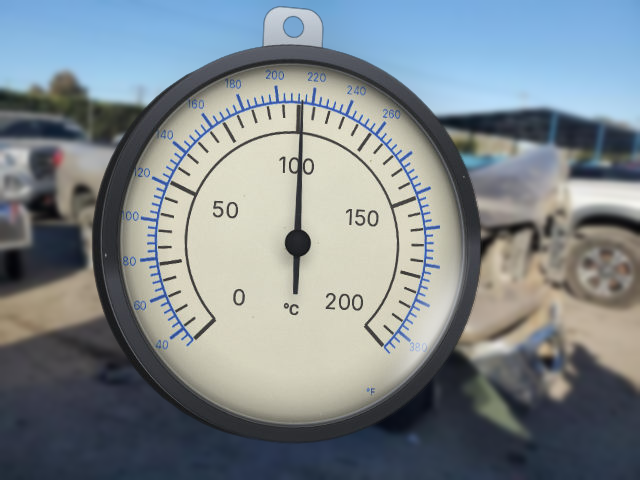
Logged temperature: 100 °C
